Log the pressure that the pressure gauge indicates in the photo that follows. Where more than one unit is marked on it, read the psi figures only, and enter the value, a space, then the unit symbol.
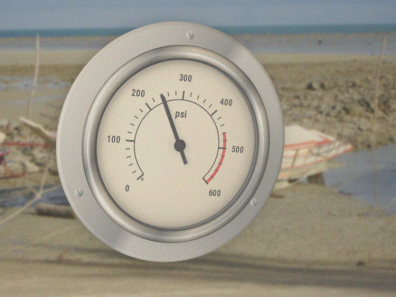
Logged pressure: 240 psi
